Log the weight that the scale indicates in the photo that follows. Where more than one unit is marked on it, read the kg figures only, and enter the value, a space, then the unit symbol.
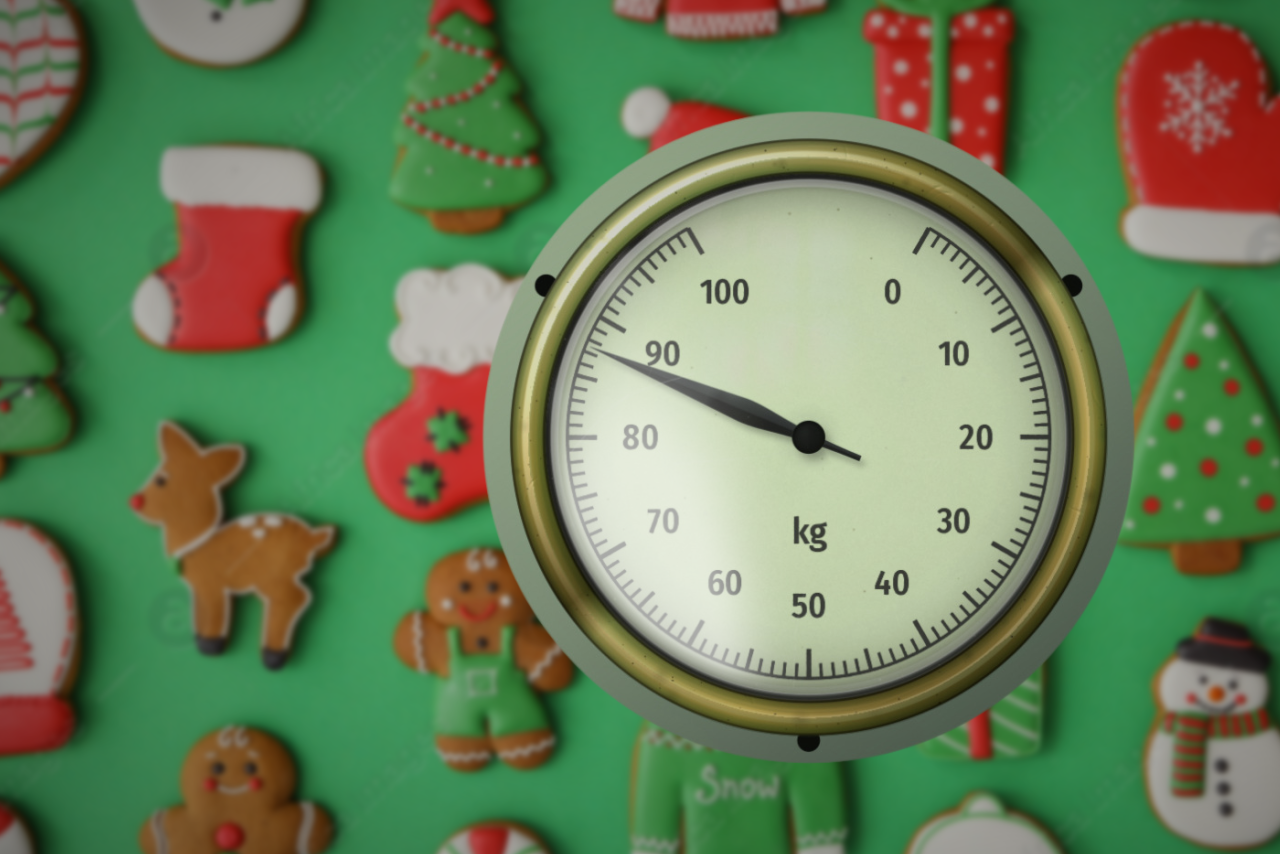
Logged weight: 87.5 kg
